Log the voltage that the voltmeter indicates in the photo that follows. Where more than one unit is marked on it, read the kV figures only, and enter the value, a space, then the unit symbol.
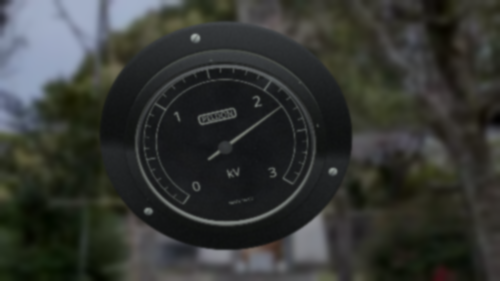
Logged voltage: 2.2 kV
